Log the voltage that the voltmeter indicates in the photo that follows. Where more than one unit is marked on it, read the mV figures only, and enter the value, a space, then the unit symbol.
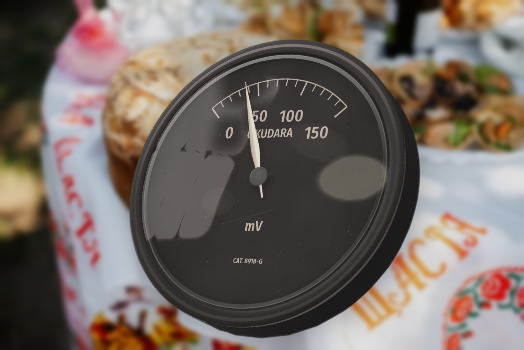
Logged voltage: 40 mV
